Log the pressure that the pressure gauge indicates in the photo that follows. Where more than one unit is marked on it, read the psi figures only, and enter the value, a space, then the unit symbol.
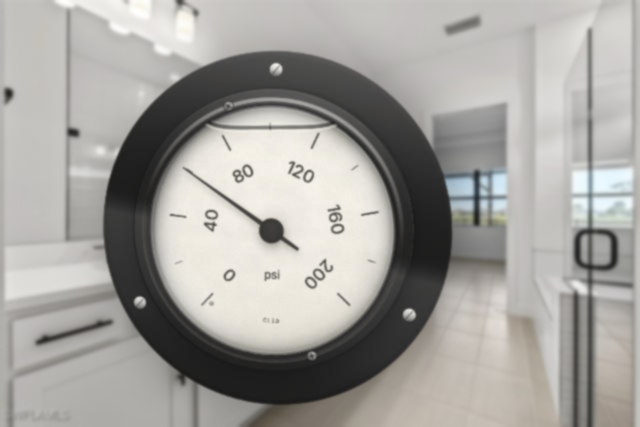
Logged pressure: 60 psi
